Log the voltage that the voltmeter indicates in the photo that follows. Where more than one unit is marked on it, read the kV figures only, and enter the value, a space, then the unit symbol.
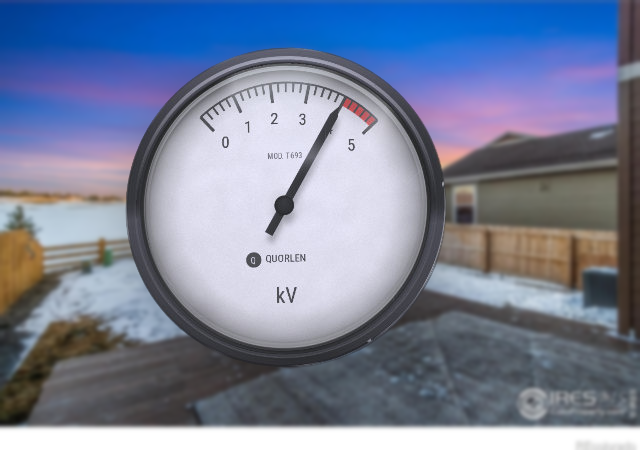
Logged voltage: 4 kV
